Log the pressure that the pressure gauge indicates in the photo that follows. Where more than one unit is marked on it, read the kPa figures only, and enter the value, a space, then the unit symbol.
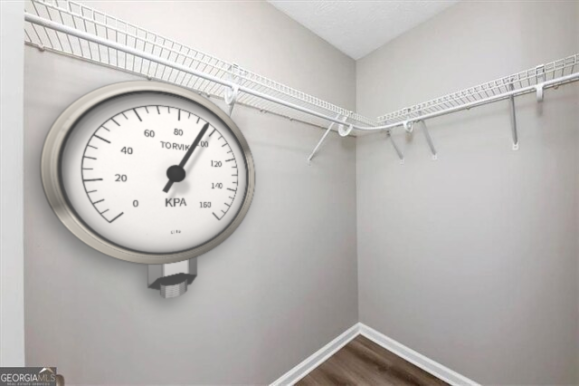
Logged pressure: 95 kPa
